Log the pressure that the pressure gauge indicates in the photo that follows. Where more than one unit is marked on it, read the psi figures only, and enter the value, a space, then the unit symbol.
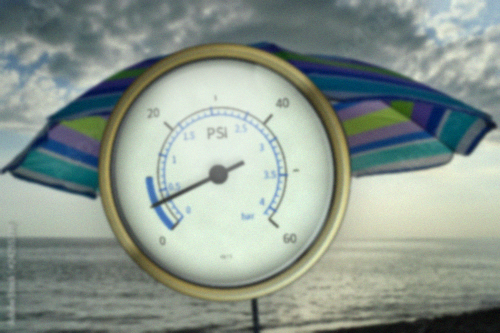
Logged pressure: 5 psi
